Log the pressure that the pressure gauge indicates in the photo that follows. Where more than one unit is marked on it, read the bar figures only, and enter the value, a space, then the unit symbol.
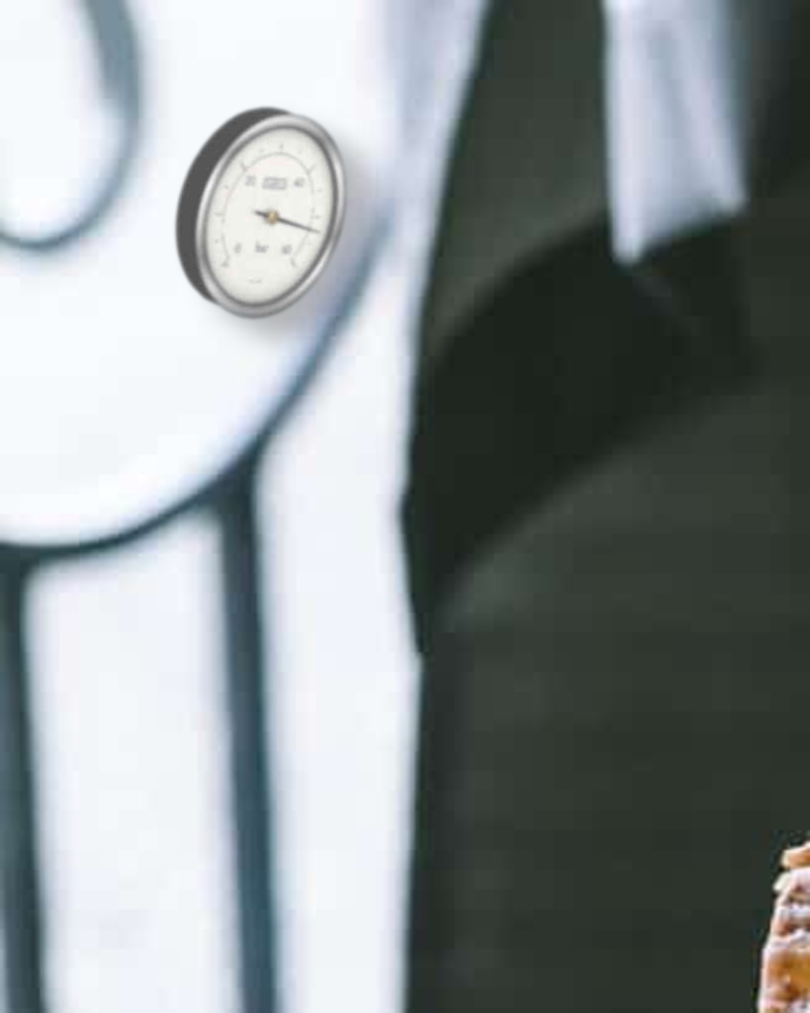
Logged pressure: 52.5 bar
